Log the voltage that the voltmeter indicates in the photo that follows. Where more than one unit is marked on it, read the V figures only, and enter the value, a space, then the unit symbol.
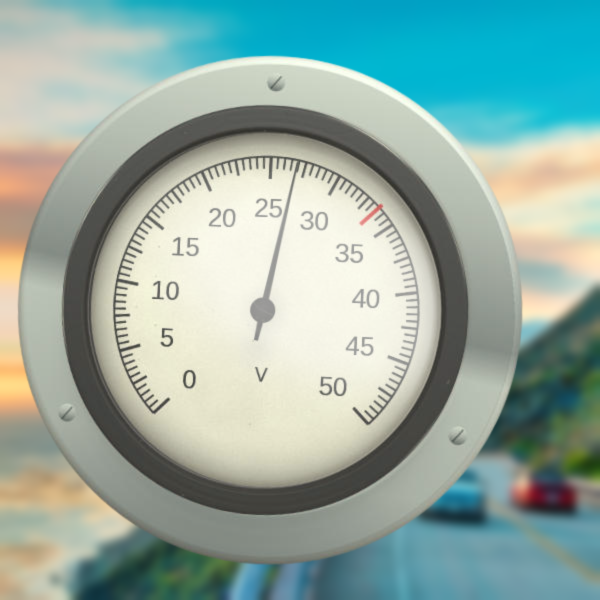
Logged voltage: 27 V
